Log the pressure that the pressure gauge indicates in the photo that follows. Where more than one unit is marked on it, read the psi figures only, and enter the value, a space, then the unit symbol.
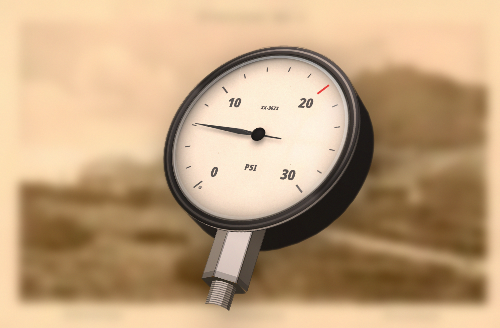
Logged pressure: 6 psi
